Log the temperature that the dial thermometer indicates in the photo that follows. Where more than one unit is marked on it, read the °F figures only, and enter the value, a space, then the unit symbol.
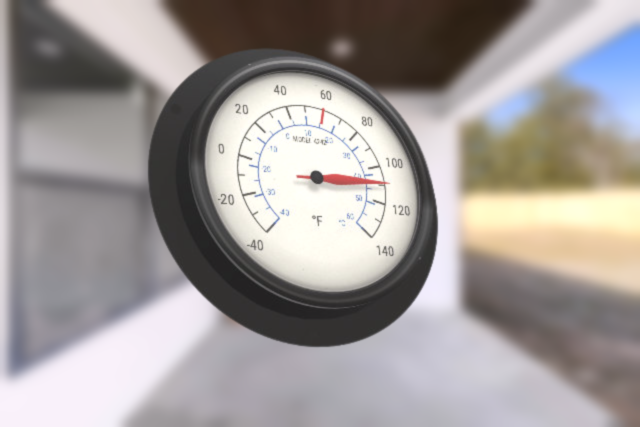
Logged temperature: 110 °F
